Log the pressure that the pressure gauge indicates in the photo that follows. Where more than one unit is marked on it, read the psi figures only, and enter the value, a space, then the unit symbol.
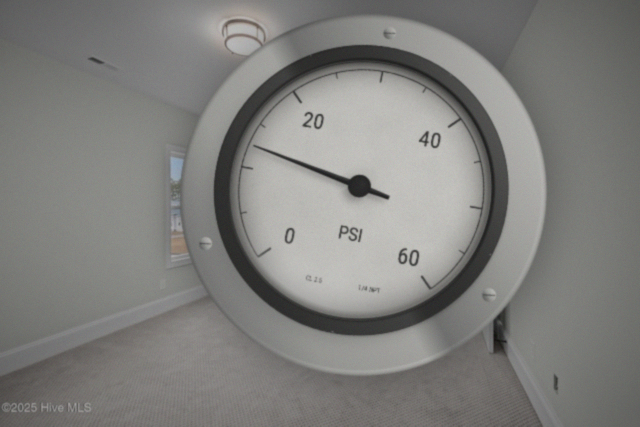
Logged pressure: 12.5 psi
